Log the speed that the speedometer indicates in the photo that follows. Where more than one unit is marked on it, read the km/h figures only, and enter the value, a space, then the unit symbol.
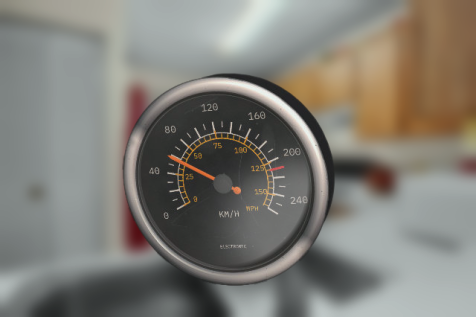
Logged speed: 60 km/h
